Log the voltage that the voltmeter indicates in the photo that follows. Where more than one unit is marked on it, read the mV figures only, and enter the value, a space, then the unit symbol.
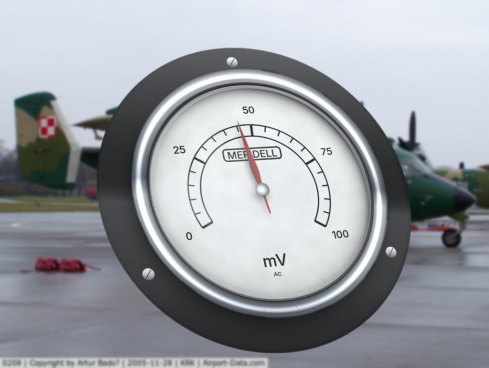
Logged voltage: 45 mV
